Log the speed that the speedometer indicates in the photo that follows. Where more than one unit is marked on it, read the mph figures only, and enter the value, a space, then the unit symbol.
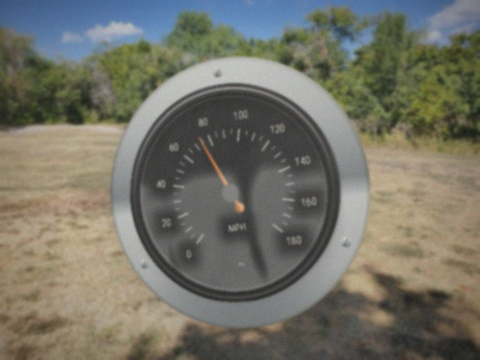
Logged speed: 75 mph
